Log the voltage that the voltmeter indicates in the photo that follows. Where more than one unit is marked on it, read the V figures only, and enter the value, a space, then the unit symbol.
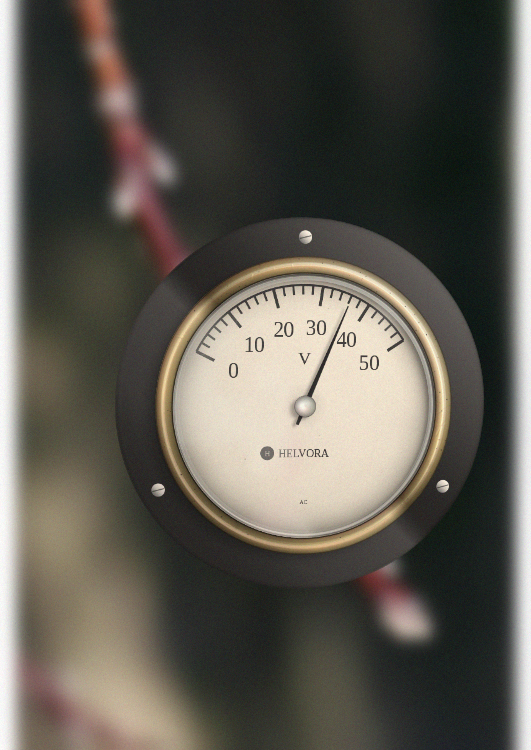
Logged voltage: 36 V
